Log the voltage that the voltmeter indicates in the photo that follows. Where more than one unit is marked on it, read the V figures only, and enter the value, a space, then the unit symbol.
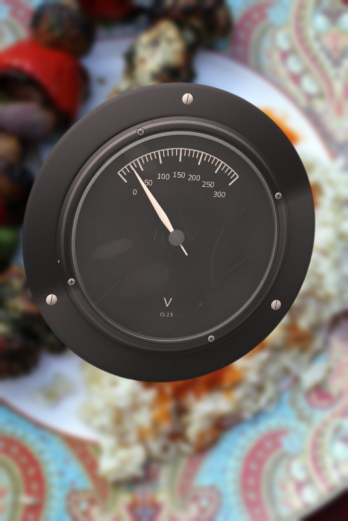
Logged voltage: 30 V
